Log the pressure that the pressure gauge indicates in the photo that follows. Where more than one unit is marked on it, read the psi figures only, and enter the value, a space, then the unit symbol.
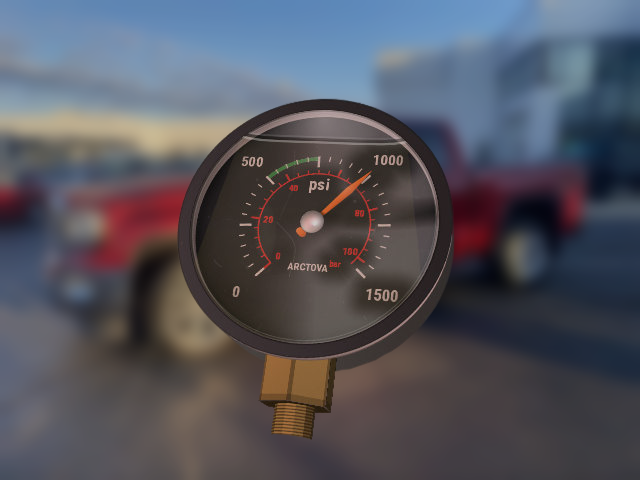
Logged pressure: 1000 psi
